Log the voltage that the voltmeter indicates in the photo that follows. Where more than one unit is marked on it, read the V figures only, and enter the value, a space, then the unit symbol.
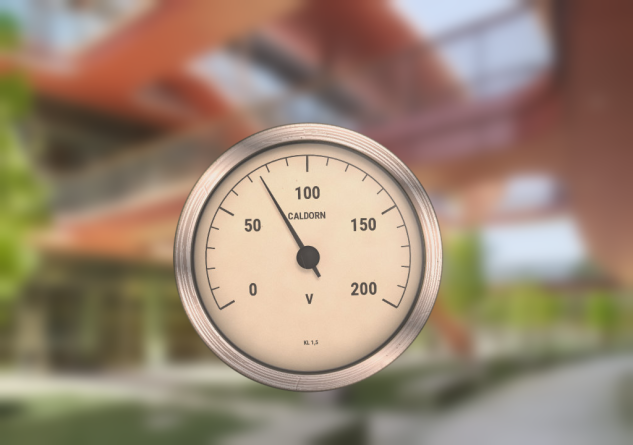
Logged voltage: 75 V
